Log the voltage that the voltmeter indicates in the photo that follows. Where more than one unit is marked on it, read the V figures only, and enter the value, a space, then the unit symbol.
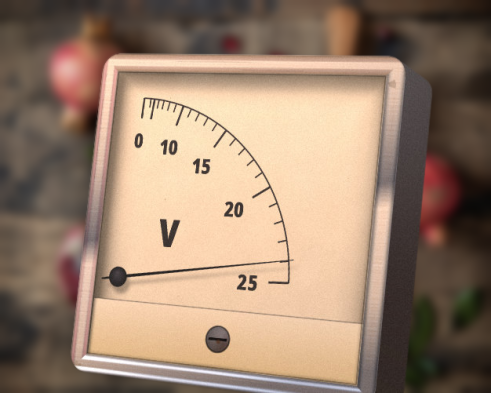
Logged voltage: 24 V
